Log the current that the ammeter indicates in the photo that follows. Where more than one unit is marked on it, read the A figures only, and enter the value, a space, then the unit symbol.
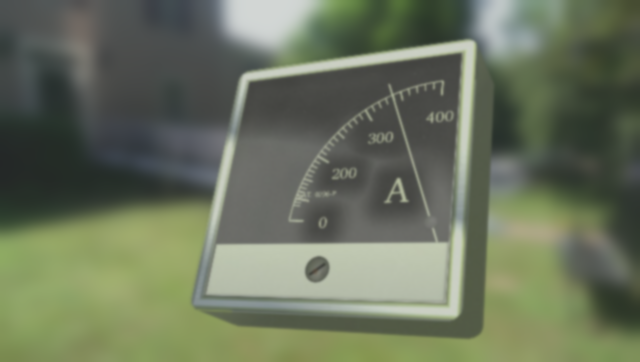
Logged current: 340 A
